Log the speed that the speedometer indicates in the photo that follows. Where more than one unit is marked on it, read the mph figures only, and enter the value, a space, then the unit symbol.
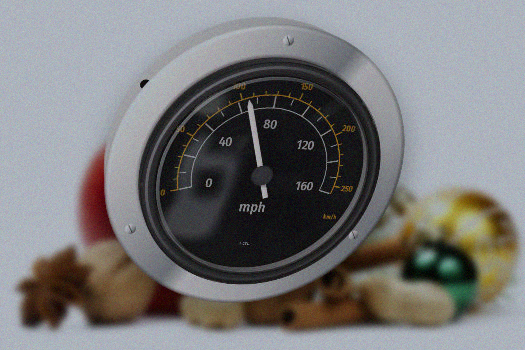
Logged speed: 65 mph
